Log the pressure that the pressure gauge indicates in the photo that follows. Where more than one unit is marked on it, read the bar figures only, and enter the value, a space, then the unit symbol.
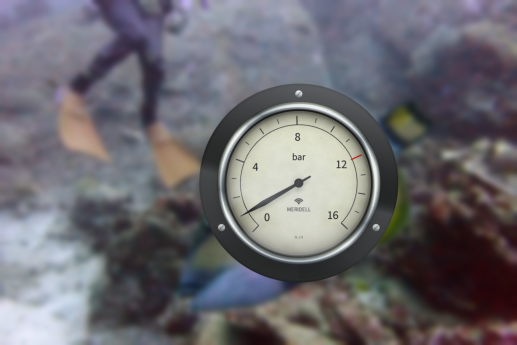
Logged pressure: 1 bar
